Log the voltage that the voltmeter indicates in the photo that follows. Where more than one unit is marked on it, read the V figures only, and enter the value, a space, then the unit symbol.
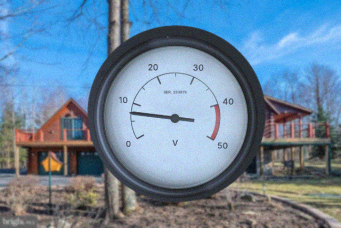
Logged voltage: 7.5 V
